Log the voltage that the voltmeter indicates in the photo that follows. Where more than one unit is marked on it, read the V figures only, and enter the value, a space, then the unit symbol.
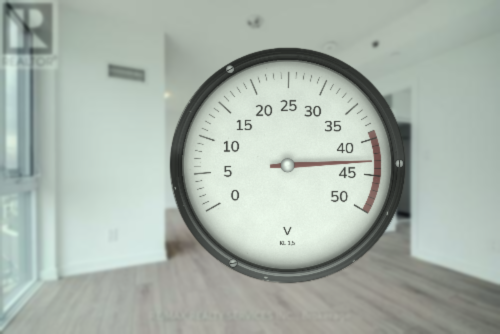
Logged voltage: 43 V
